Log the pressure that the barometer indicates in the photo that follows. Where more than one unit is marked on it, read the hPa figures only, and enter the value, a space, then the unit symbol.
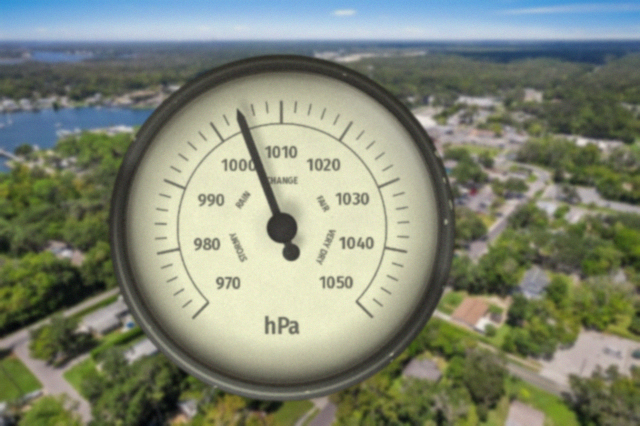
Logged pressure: 1004 hPa
